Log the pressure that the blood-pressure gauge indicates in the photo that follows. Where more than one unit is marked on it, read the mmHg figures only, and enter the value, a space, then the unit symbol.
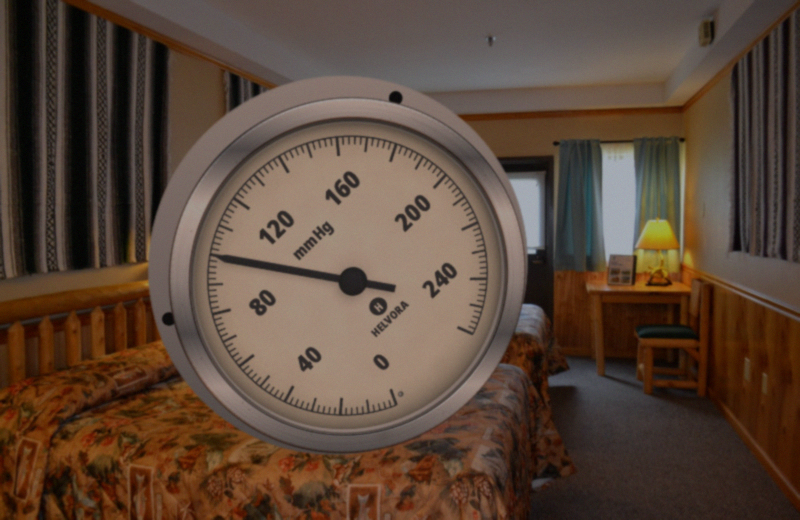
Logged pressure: 100 mmHg
